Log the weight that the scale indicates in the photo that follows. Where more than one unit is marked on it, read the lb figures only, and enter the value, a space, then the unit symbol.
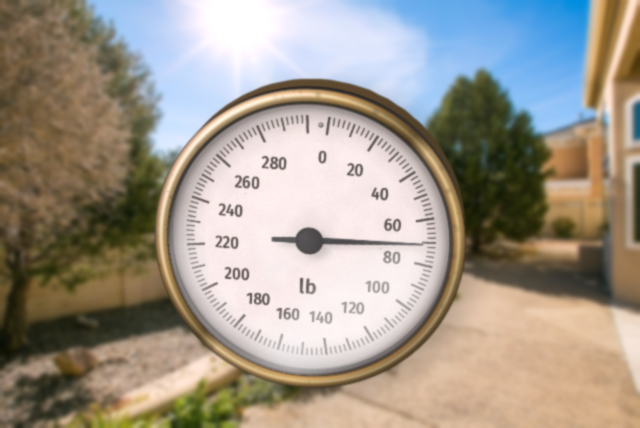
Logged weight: 70 lb
